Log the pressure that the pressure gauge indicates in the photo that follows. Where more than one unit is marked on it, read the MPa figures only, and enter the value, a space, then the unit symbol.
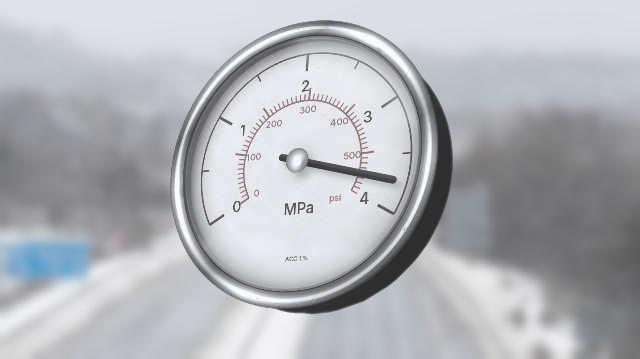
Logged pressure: 3.75 MPa
